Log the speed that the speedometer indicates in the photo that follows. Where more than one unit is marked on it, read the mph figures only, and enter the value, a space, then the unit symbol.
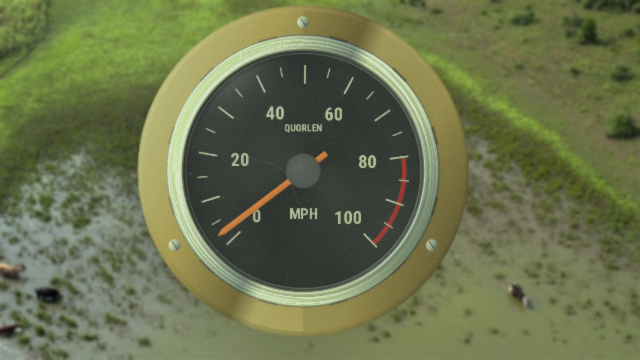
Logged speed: 2.5 mph
